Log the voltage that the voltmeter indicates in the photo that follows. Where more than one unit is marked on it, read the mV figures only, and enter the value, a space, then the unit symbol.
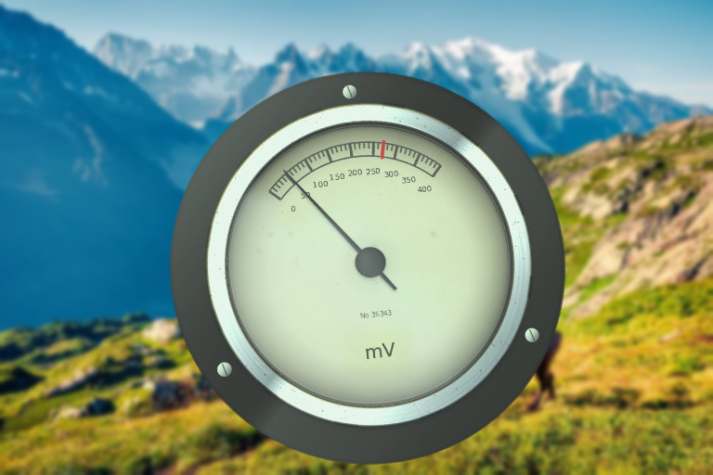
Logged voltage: 50 mV
